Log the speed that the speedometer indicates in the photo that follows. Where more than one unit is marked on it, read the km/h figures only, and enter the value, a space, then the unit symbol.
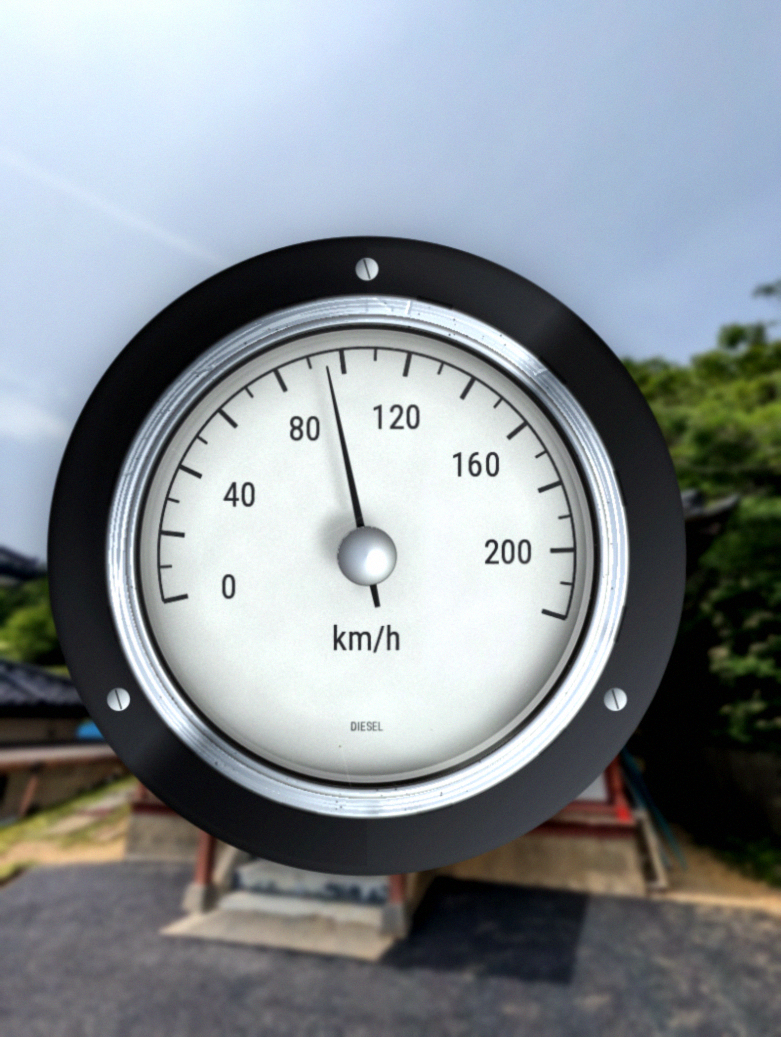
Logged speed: 95 km/h
